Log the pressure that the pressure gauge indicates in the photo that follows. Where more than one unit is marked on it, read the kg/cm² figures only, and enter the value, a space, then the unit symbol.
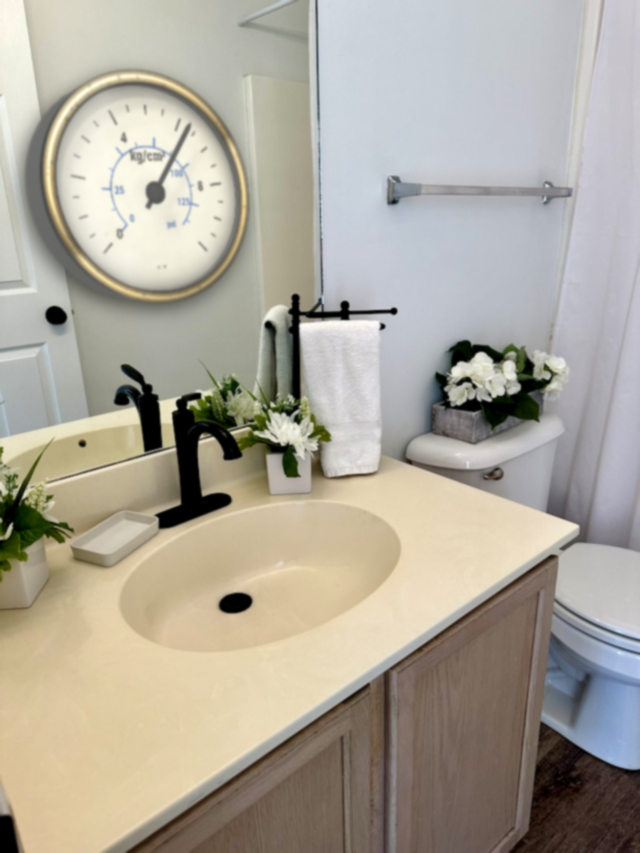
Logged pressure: 6.25 kg/cm²
